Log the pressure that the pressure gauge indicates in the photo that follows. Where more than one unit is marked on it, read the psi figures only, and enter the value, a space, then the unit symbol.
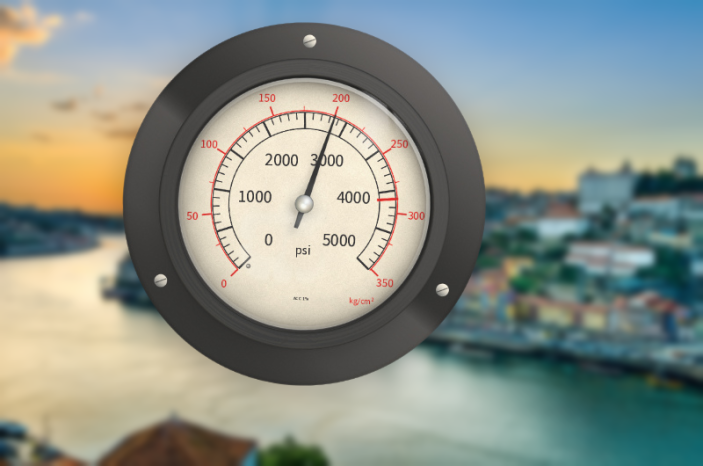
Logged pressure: 2850 psi
